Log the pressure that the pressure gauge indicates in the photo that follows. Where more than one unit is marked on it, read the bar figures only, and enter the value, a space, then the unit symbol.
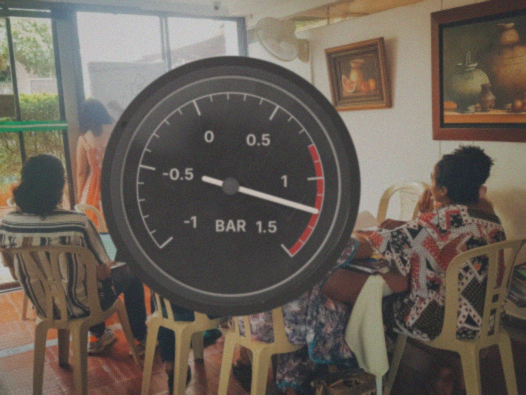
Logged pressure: 1.2 bar
